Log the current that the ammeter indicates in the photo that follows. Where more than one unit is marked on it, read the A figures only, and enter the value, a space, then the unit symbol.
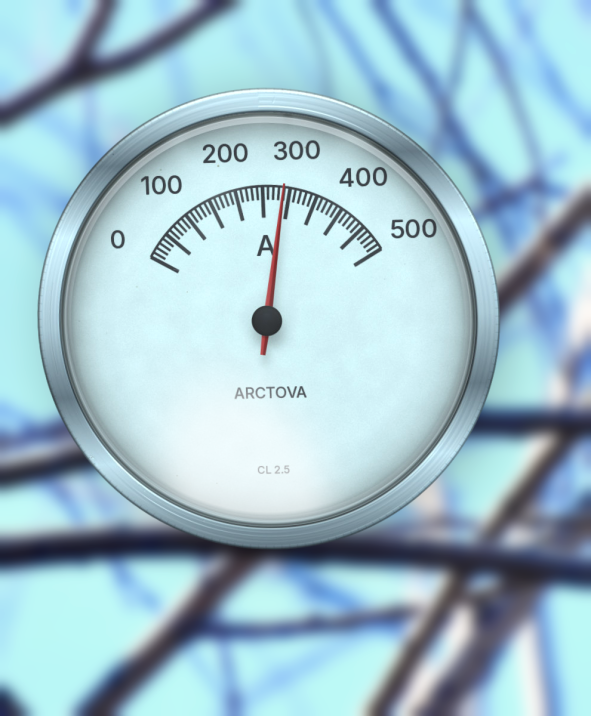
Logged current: 290 A
